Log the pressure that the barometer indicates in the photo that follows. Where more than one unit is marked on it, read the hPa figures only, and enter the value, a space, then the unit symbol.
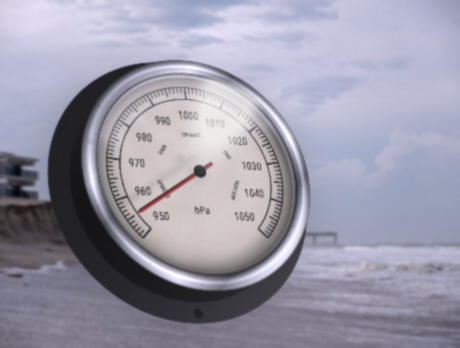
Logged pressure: 955 hPa
